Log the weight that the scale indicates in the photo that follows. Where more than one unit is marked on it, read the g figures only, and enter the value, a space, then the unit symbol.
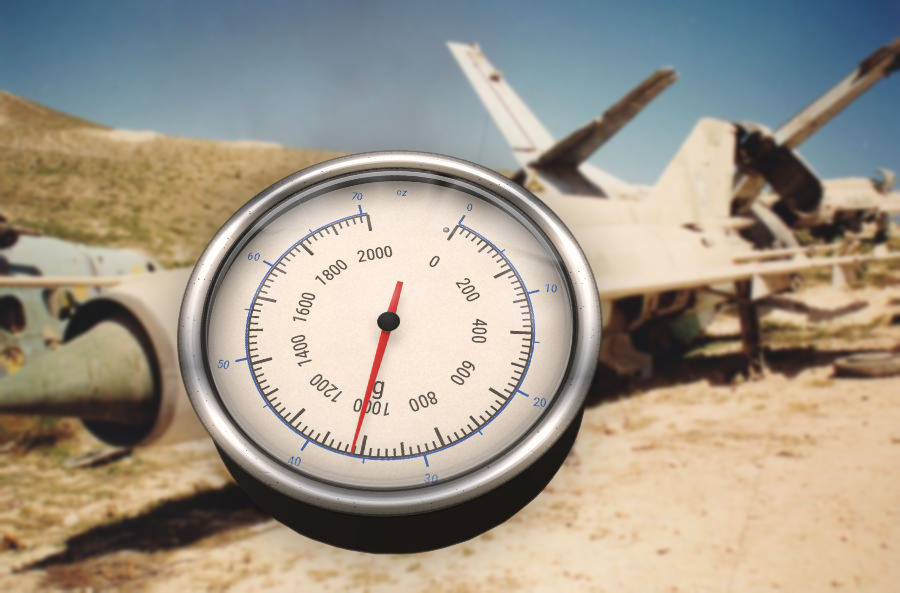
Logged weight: 1020 g
